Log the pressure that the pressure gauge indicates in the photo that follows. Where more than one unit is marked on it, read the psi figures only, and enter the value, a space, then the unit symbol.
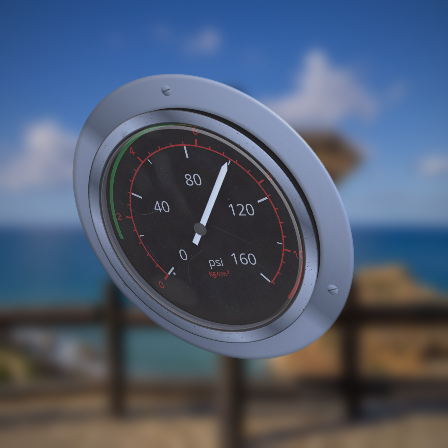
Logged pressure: 100 psi
